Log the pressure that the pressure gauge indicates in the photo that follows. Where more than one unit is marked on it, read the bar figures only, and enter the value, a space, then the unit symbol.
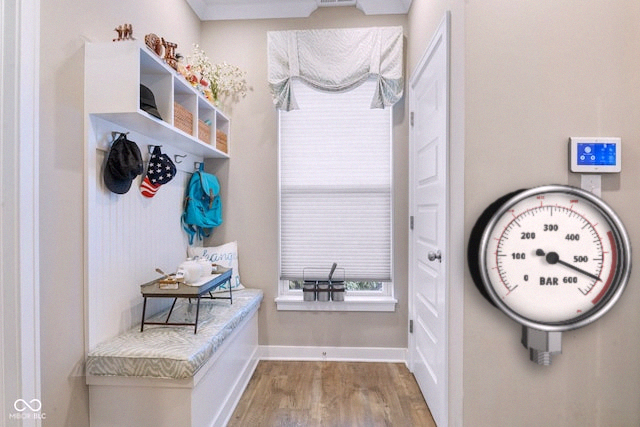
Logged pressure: 550 bar
